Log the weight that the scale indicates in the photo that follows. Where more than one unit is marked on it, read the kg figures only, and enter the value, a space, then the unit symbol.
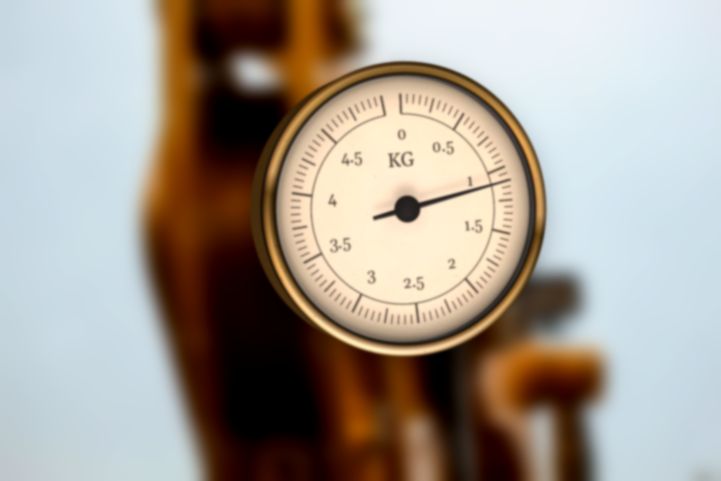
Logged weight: 1.1 kg
